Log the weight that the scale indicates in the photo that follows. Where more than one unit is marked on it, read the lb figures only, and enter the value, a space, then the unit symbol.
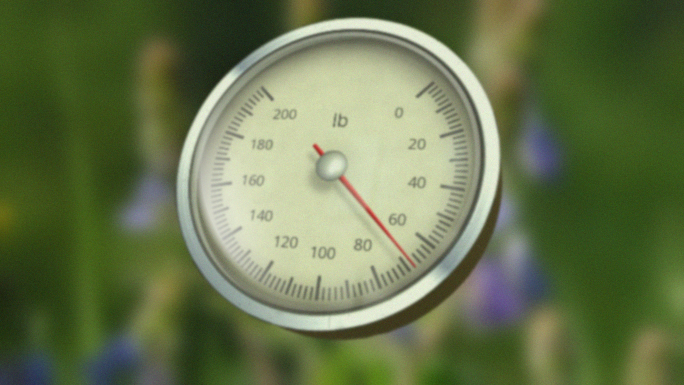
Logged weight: 68 lb
